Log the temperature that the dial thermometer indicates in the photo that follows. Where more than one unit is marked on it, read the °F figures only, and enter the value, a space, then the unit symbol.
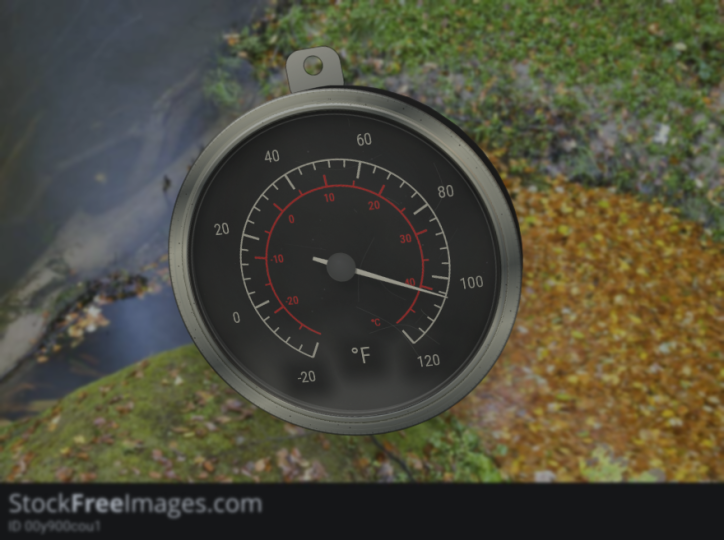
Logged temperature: 104 °F
